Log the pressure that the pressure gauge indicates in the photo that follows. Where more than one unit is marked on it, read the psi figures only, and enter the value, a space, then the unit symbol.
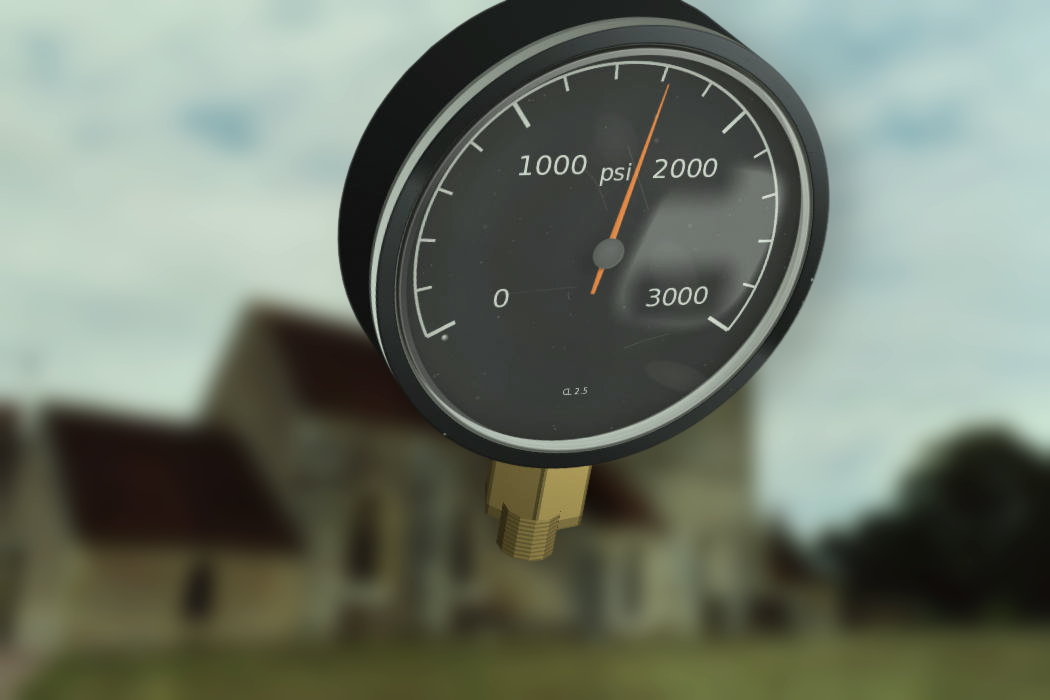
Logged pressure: 1600 psi
